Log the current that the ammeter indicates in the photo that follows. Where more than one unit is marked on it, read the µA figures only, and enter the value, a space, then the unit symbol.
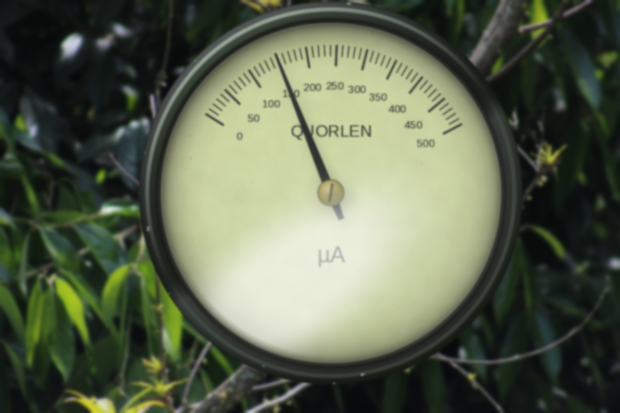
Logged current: 150 µA
